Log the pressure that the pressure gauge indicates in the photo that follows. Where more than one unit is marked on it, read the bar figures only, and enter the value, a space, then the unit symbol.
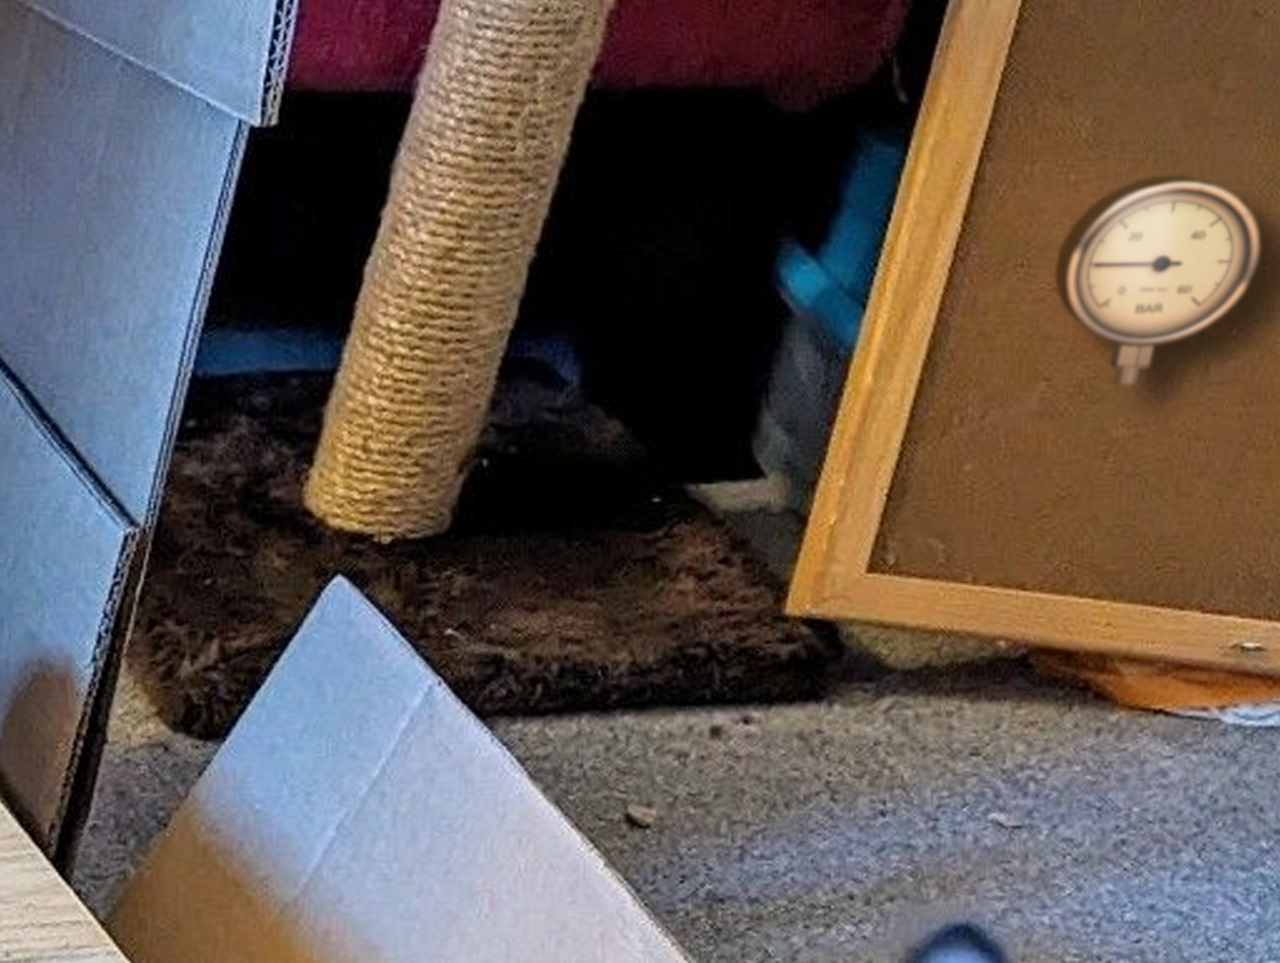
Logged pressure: 10 bar
